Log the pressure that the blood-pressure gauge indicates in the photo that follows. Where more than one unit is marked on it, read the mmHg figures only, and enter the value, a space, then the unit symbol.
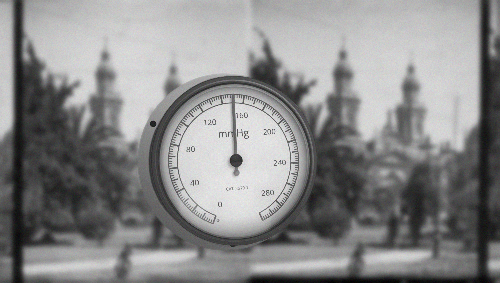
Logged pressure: 150 mmHg
